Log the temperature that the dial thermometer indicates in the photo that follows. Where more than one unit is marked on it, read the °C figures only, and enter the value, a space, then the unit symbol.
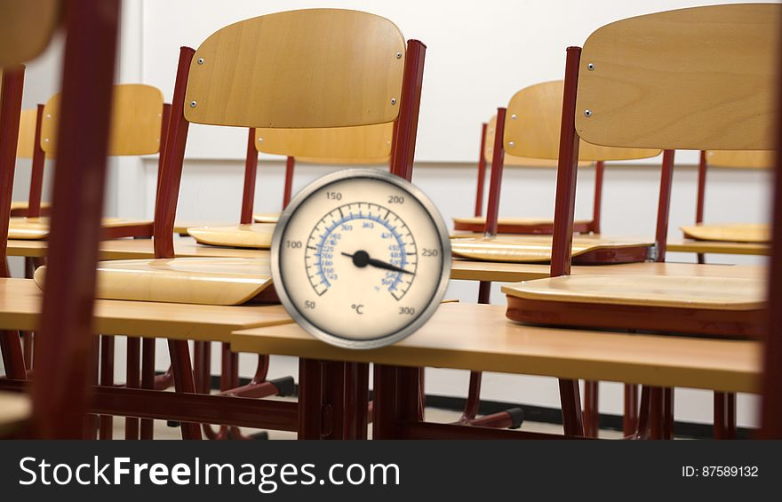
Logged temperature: 270 °C
